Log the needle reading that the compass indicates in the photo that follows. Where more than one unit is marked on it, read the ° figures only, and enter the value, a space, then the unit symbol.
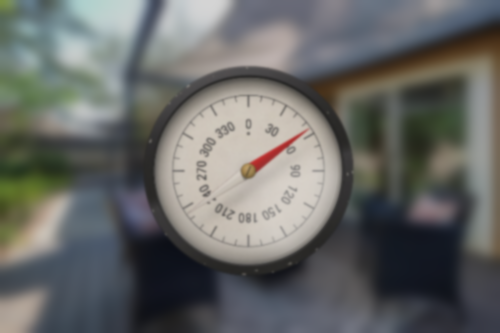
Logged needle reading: 55 °
